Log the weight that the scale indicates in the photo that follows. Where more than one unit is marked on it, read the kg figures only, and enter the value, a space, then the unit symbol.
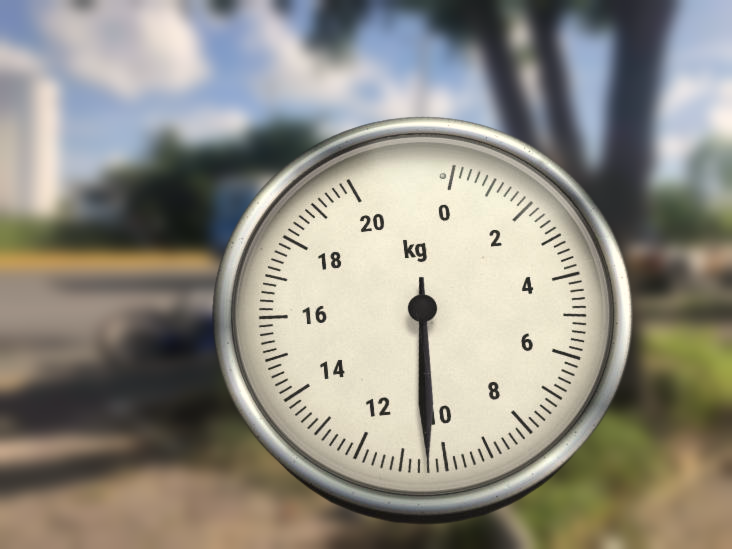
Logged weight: 10.4 kg
